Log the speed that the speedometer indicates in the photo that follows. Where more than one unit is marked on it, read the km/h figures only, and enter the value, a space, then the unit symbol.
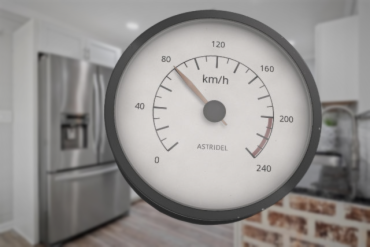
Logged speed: 80 km/h
